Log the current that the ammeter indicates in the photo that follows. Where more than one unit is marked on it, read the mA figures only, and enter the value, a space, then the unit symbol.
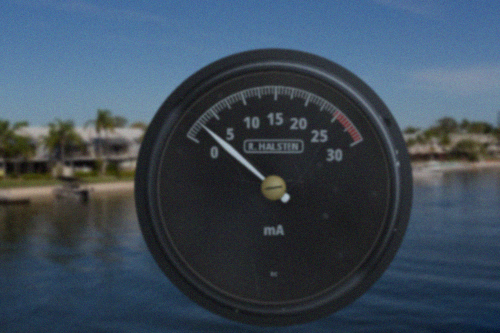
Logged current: 2.5 mA
